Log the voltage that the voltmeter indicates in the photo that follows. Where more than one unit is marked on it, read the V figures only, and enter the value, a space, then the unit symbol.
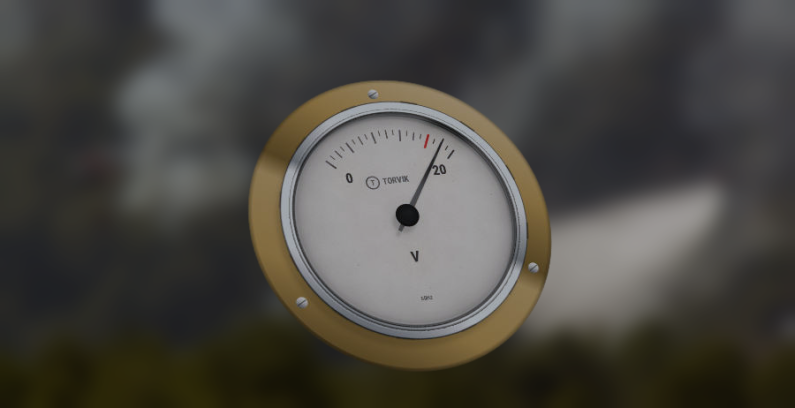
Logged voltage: 18 V
